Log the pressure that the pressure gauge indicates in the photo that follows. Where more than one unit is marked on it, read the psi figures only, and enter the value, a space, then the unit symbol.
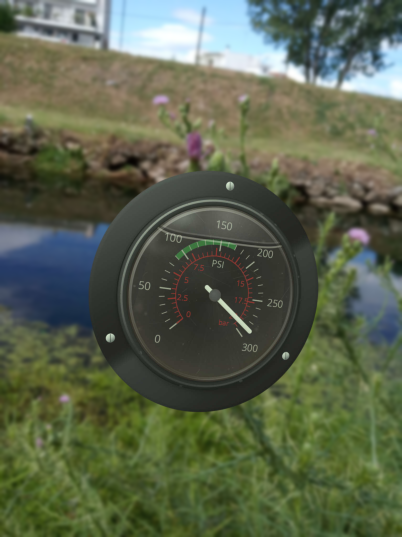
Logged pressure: 290 psi
